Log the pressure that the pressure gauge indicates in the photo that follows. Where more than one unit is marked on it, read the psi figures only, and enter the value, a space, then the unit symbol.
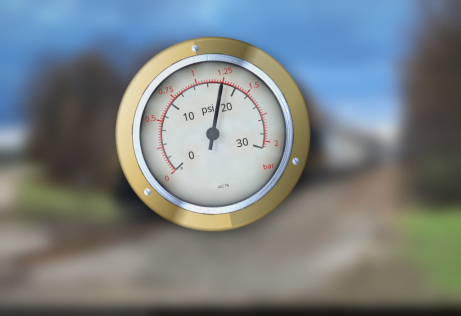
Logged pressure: 18 psi
